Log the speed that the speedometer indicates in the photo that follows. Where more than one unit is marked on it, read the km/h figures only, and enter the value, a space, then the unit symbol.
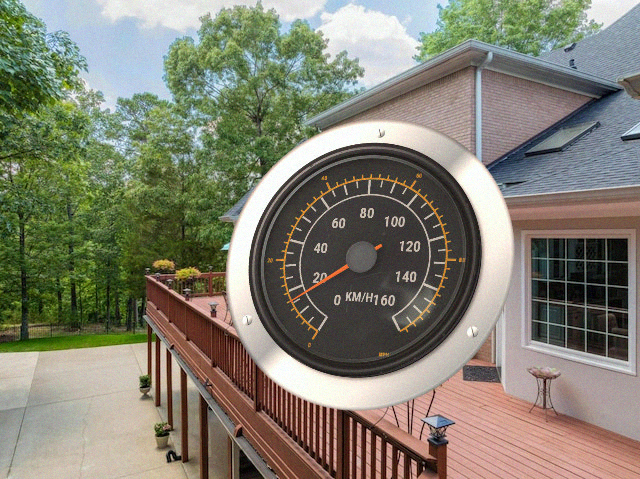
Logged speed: 15 km/h
